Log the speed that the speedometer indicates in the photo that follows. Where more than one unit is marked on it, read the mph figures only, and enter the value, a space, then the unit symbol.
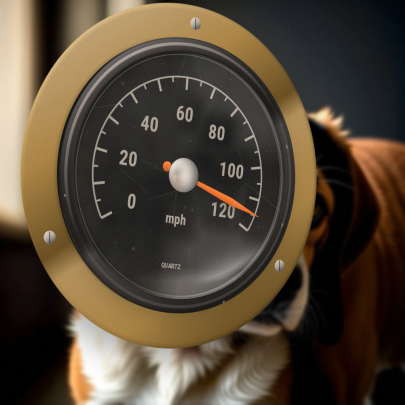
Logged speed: 115 mph
